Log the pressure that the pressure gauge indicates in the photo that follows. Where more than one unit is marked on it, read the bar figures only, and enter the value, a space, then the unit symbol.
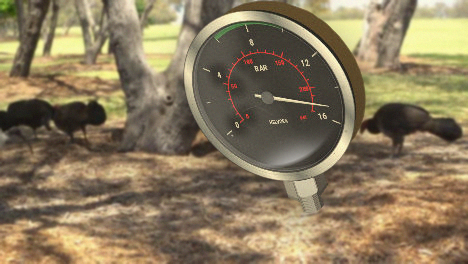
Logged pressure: 15 bar
